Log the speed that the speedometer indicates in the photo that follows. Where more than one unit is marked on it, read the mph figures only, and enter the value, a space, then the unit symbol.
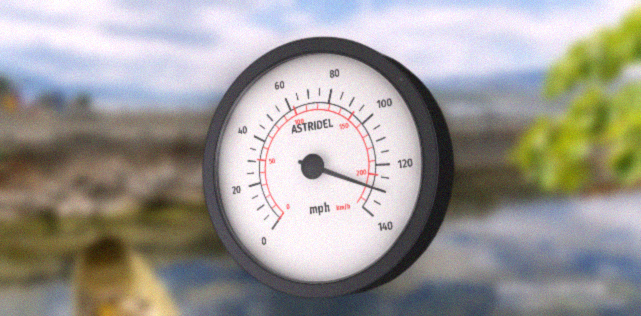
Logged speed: 130 mph
